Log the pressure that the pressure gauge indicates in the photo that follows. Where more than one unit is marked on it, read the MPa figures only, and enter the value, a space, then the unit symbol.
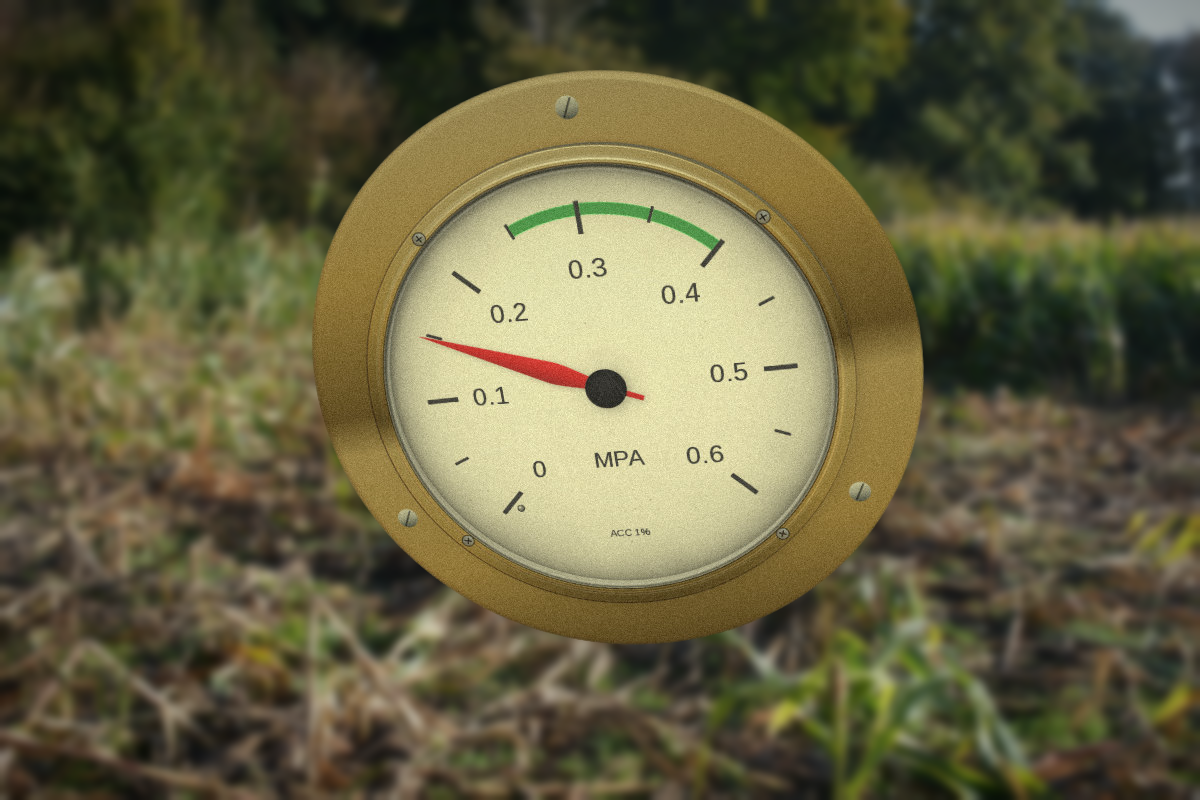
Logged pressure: 0.15 MPa
